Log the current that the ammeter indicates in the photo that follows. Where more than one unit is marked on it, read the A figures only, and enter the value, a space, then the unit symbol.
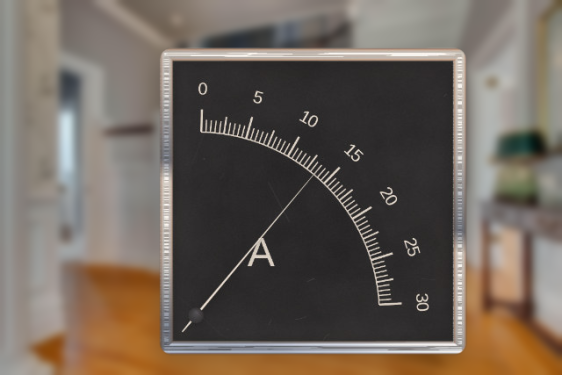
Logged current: 13.5 A
